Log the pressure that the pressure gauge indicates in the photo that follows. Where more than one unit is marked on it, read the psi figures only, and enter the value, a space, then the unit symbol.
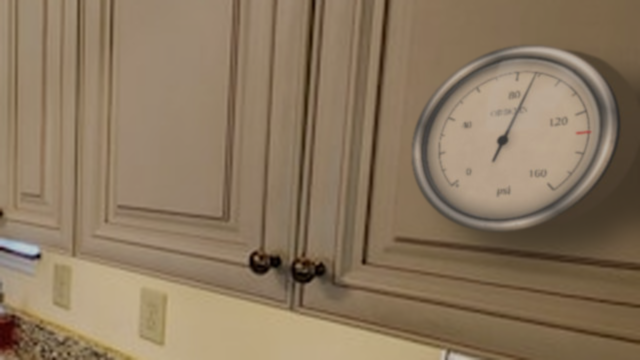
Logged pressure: 90 psi
